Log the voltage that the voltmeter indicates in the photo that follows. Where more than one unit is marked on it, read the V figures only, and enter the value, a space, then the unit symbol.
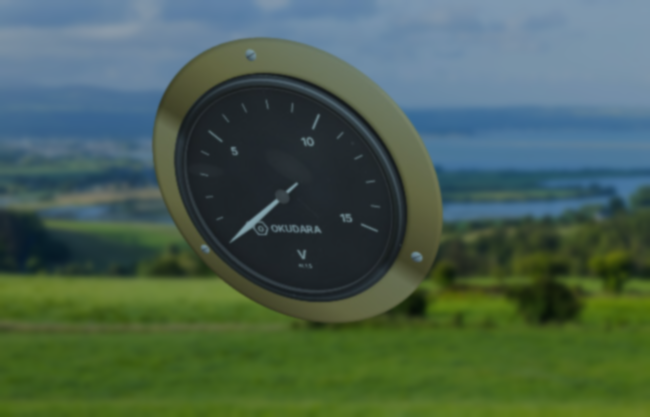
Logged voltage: 0 V
